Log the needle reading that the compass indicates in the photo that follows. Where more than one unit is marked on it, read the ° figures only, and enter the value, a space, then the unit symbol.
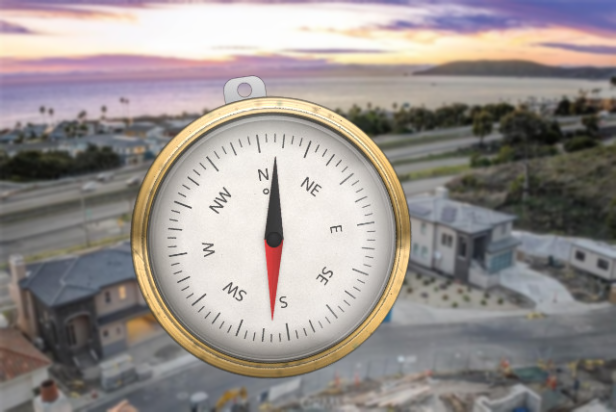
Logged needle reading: 190 °
